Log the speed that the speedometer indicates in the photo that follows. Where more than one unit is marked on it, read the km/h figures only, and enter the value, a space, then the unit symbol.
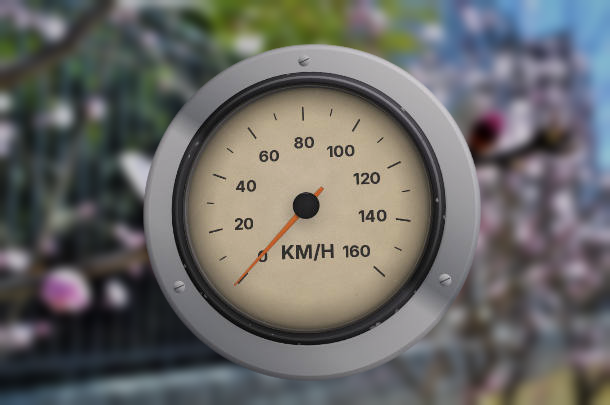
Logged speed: 0 km/h
